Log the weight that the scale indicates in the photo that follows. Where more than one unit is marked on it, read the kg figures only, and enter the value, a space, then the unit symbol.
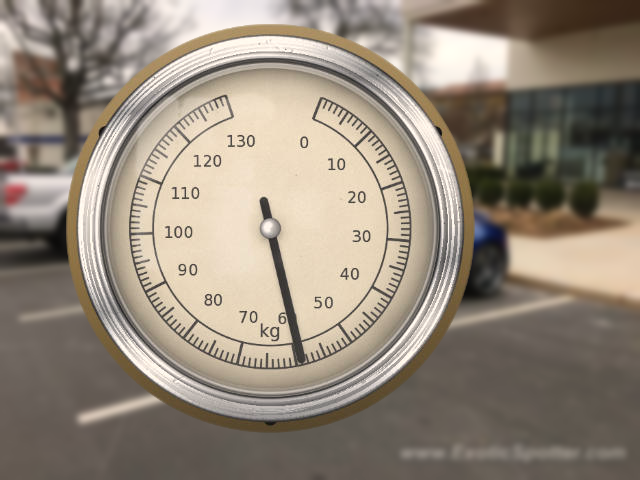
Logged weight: 59 kg
